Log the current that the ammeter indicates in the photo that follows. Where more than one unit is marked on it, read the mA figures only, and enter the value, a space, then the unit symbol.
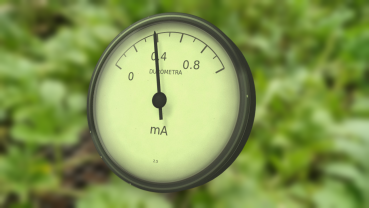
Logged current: 0.4 mA
